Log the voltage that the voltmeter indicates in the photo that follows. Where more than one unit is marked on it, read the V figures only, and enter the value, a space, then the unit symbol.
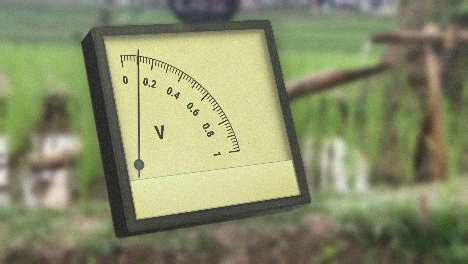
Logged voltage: 0.1 V
